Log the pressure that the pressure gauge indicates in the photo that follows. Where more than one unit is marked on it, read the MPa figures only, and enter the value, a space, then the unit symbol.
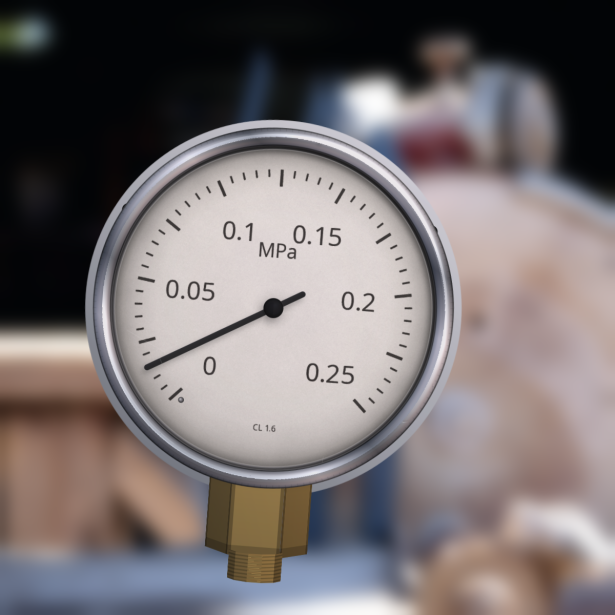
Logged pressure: 0.015 MPa
